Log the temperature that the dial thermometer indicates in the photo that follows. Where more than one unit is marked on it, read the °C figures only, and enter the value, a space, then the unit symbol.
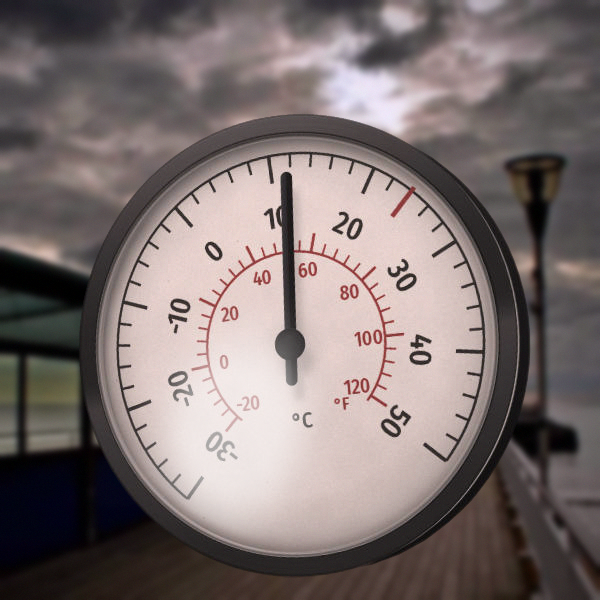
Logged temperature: 12 °C
